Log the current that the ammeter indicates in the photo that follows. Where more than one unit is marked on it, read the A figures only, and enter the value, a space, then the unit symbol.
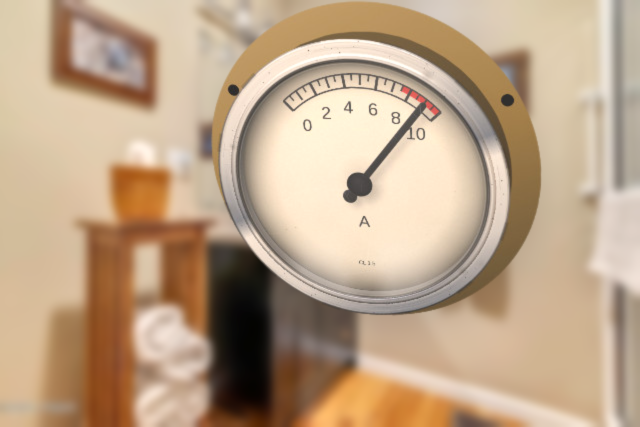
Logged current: 9 A
